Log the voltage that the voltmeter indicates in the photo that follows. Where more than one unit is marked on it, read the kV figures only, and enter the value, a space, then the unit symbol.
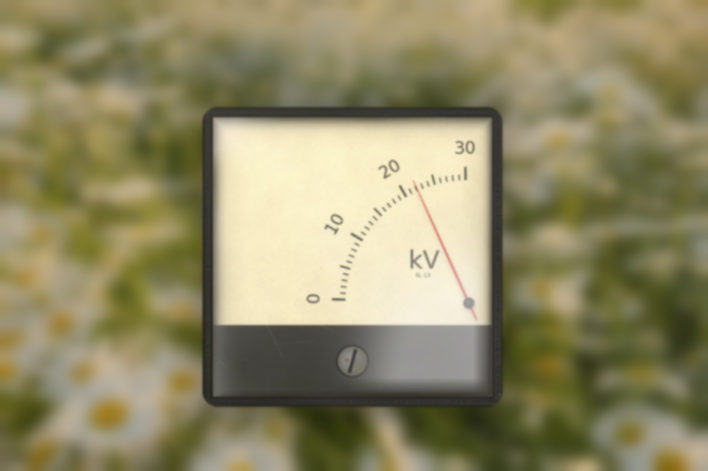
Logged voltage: 22 kV
